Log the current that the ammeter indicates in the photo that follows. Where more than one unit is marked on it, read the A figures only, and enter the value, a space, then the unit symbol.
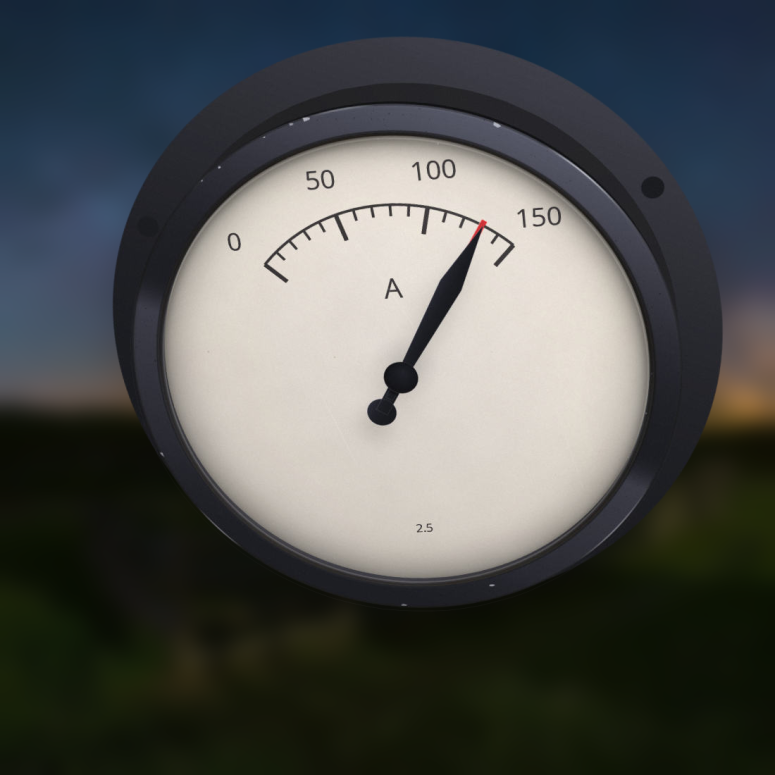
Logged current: 130 A
